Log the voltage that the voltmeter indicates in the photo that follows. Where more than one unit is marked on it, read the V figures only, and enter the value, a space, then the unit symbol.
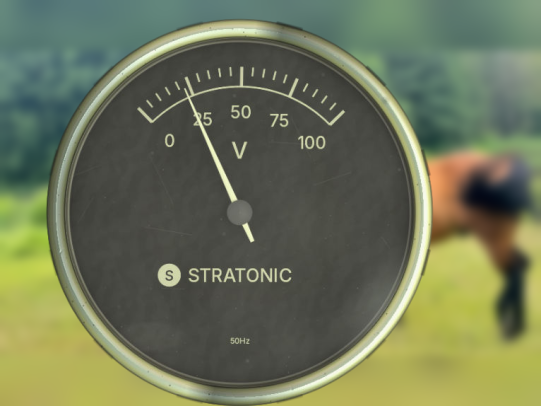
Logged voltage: 22.5 V
